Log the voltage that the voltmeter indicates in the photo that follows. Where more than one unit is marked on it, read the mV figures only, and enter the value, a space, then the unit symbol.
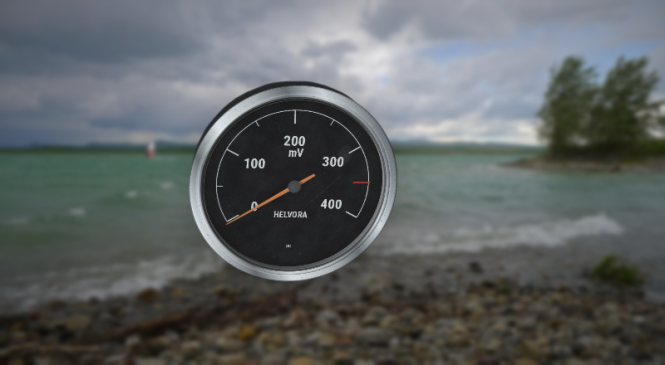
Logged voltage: 0 mV
